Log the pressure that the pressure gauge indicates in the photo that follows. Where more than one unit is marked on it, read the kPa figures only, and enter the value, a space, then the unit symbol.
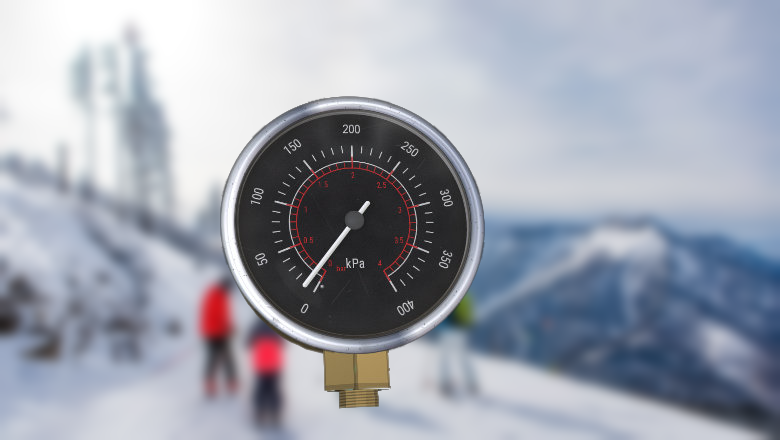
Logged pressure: 10 kPa
